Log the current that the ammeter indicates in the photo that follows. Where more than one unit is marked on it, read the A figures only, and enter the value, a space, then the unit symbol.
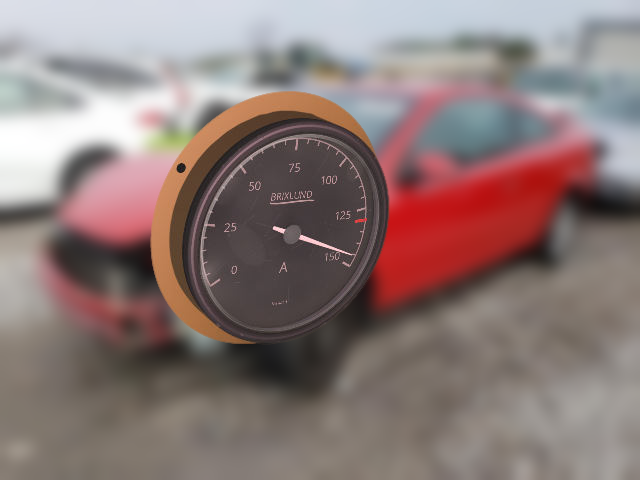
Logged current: 145 A
